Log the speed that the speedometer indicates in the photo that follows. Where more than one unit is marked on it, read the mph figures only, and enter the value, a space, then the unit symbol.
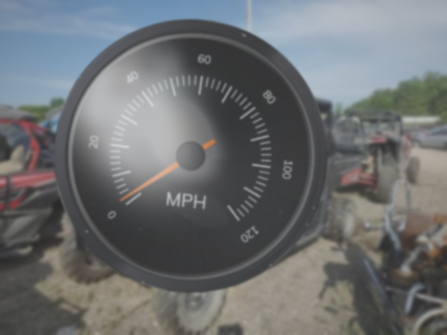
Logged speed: 2 mph
